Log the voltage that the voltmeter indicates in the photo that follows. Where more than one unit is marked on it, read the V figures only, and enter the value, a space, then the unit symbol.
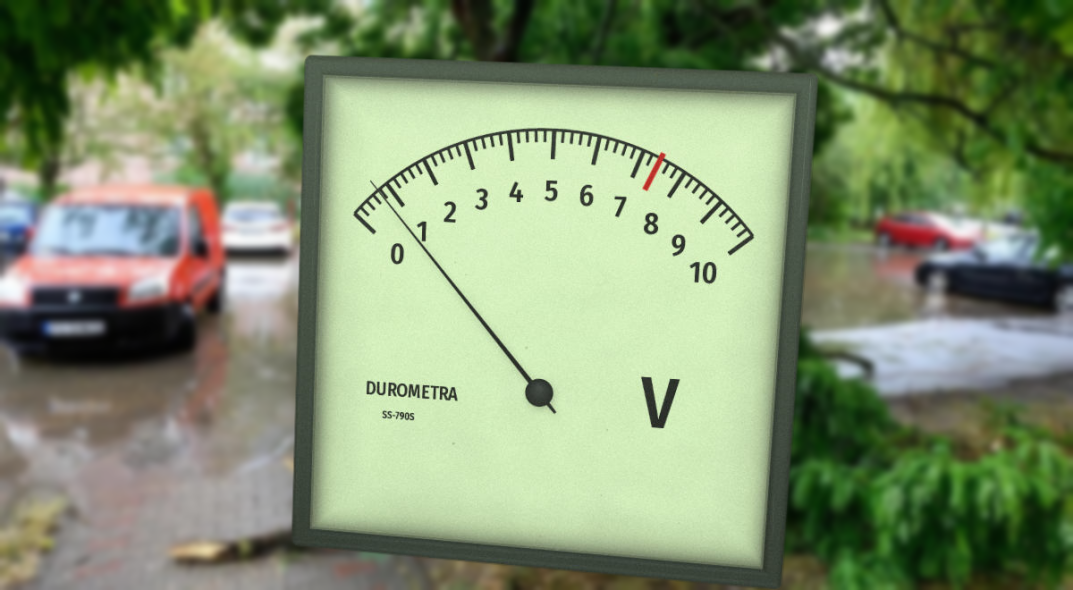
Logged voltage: 0.8 V
